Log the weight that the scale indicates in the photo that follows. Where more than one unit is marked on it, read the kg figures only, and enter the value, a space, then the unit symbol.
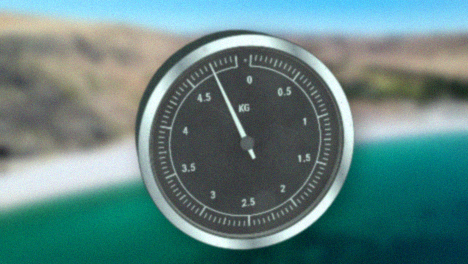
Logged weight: 4.75 kg
